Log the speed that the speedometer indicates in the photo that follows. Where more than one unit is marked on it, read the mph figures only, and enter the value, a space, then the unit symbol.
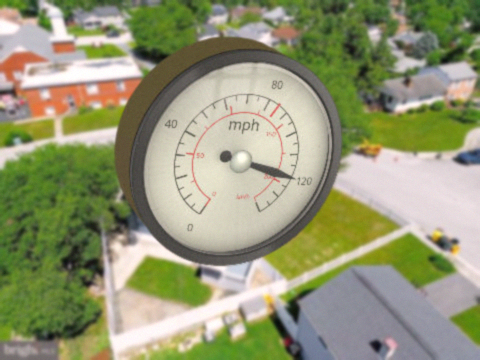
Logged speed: 120 mph
